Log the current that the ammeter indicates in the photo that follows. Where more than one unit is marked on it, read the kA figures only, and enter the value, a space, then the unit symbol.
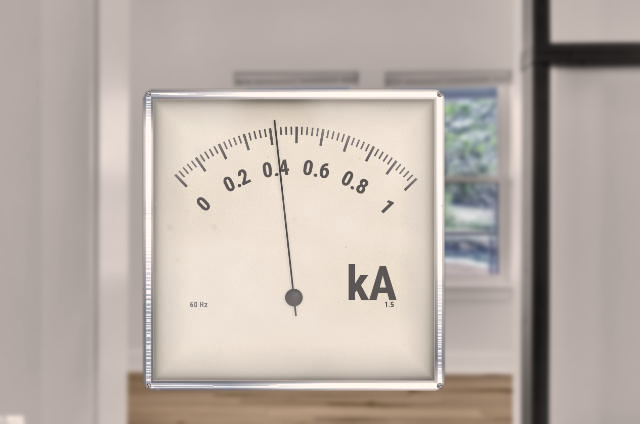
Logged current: 0.42 kA
